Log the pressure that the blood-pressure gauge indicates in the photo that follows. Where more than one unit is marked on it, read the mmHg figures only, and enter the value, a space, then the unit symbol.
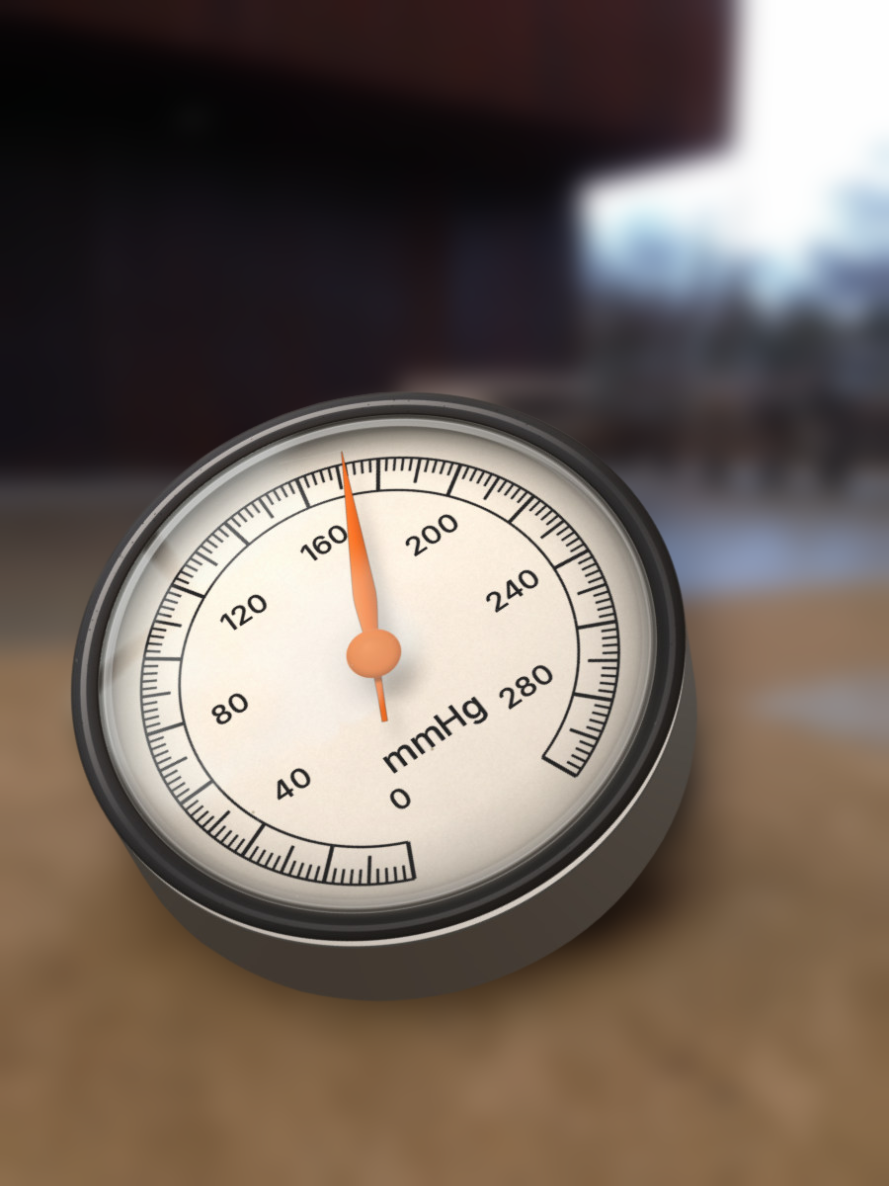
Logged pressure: 172 mmHg
